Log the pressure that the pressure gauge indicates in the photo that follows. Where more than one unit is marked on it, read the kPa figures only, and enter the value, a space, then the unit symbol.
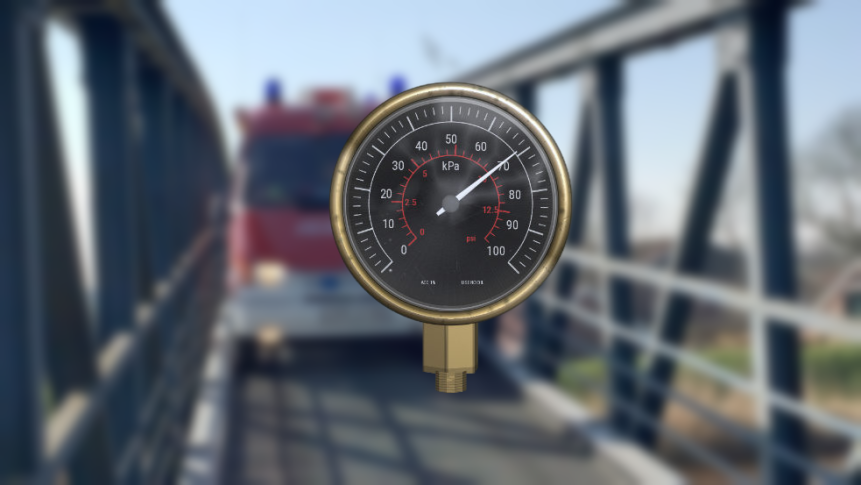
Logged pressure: 69 kPa
